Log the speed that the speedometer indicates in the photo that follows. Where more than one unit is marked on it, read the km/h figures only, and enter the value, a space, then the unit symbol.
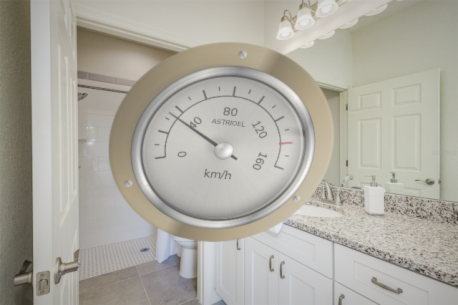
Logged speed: 35 km/h
